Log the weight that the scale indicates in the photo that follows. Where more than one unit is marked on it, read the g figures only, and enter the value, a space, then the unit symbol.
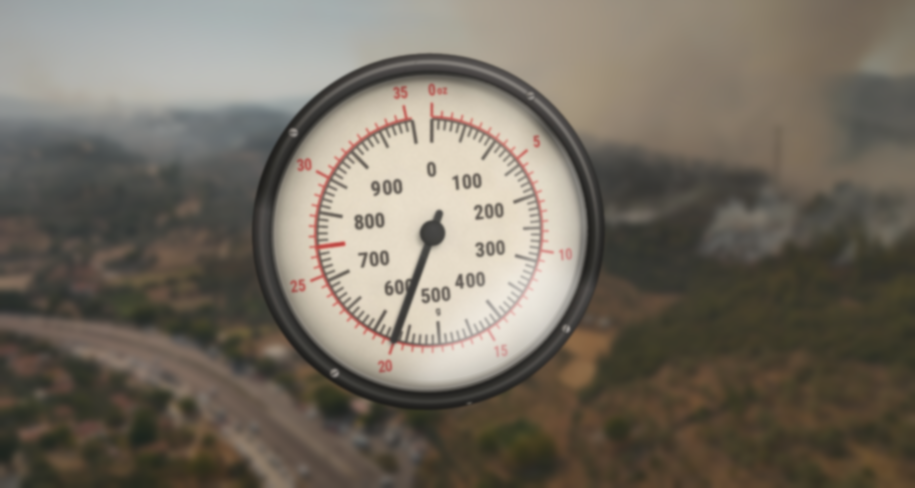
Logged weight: 570 g
